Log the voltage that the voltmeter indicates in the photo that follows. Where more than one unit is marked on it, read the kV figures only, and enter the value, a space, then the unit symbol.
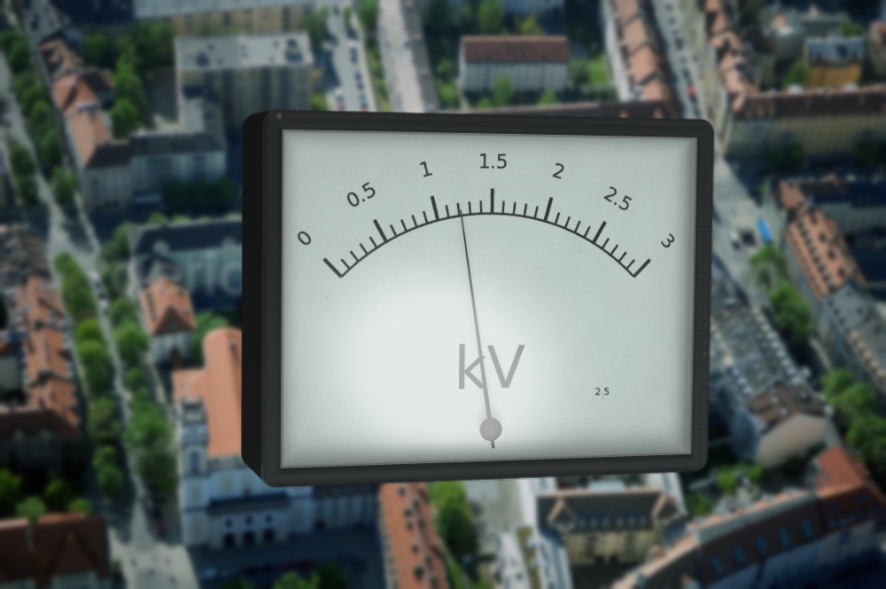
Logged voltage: 1.2 kV
